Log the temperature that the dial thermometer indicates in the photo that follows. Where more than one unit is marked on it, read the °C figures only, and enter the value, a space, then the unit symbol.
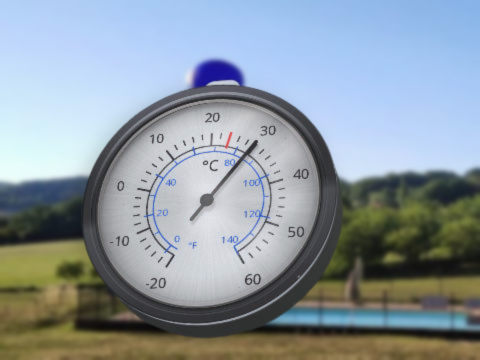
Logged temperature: 30 °C
